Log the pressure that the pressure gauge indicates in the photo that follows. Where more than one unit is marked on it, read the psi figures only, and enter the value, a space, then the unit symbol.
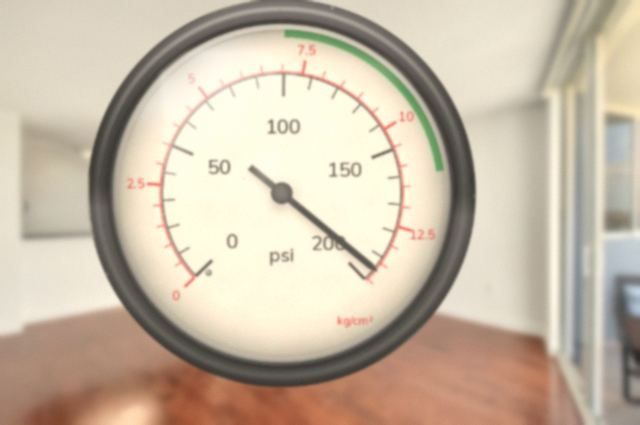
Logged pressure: 195 psi
